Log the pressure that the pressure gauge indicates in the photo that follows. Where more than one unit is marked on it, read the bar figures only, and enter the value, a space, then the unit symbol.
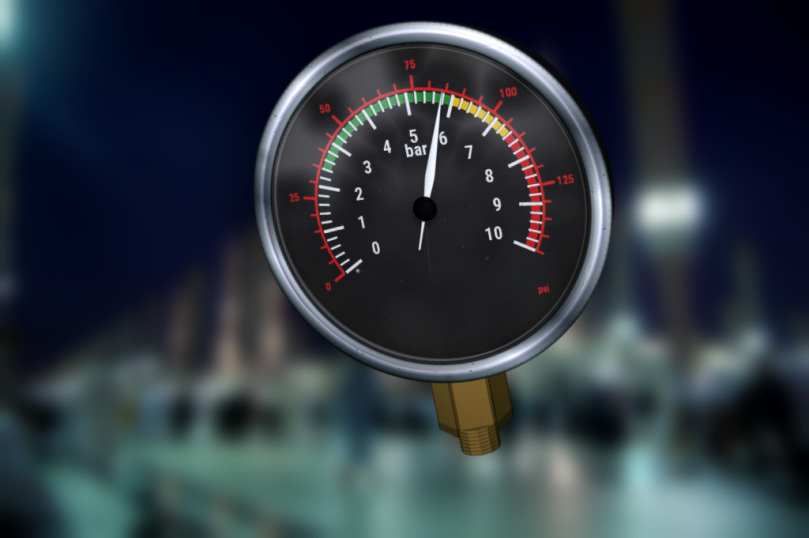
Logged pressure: 5.8 bar
